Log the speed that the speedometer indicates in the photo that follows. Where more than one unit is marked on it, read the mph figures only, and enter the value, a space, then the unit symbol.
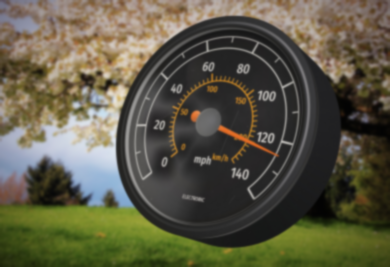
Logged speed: 125 mph
